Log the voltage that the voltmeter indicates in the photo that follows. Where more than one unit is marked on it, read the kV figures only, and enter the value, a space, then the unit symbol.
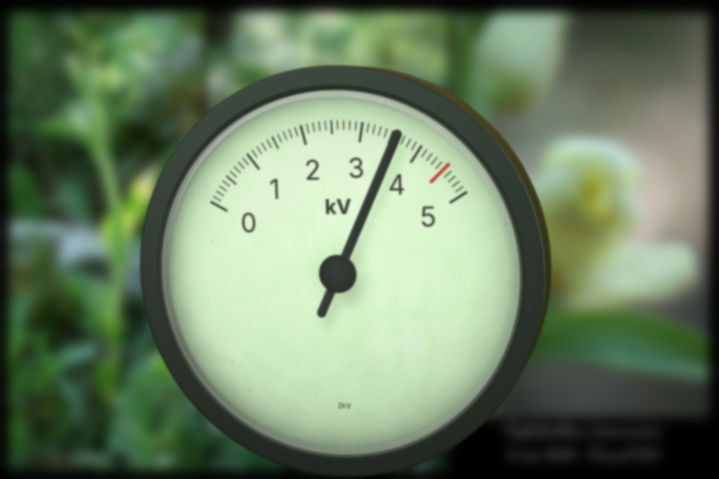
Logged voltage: 3.6 kV
